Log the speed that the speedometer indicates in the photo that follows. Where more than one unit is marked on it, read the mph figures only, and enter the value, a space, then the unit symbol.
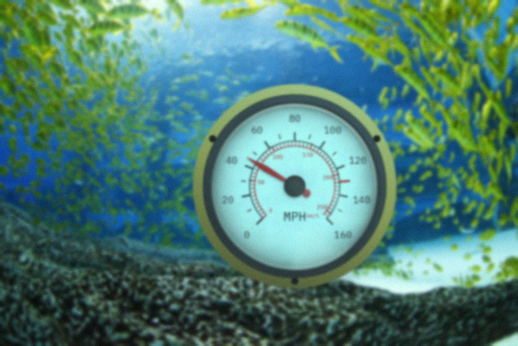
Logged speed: 45 mph
